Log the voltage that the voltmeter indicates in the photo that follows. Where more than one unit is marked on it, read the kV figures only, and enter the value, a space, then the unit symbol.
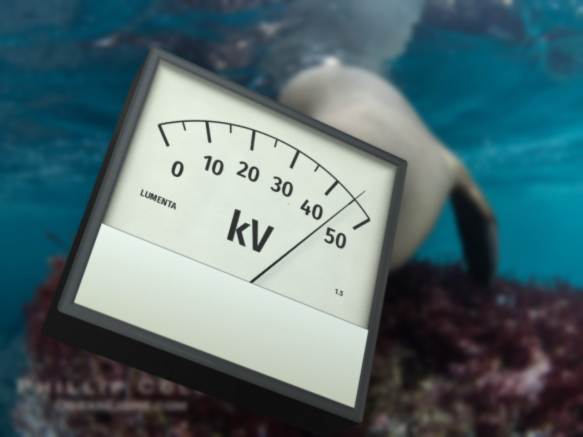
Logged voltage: 45 kV
